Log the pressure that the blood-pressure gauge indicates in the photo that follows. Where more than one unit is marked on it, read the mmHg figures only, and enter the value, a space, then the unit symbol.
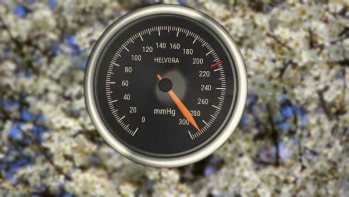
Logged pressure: 290 mmHg
